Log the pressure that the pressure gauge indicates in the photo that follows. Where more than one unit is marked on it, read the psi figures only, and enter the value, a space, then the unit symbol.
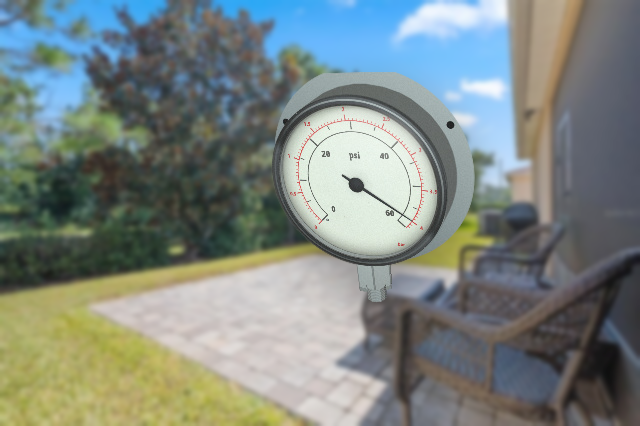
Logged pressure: 57.5 psi
